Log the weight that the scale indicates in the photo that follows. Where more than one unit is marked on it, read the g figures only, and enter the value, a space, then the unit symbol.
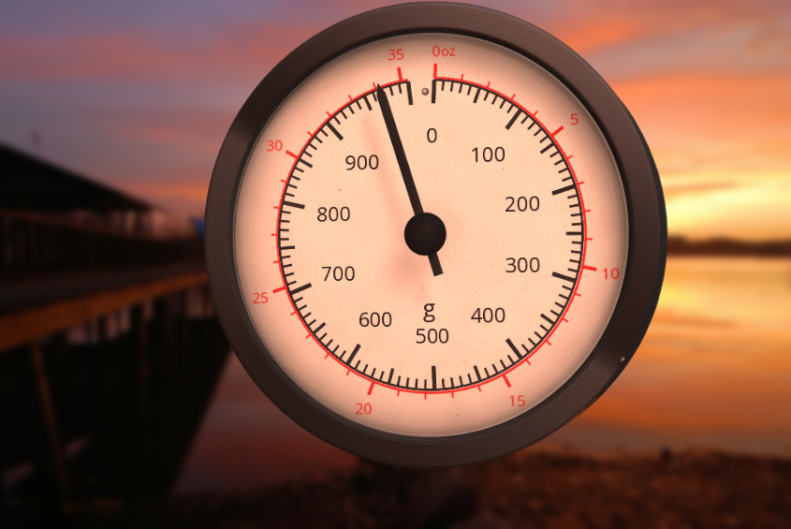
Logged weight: 970 g
